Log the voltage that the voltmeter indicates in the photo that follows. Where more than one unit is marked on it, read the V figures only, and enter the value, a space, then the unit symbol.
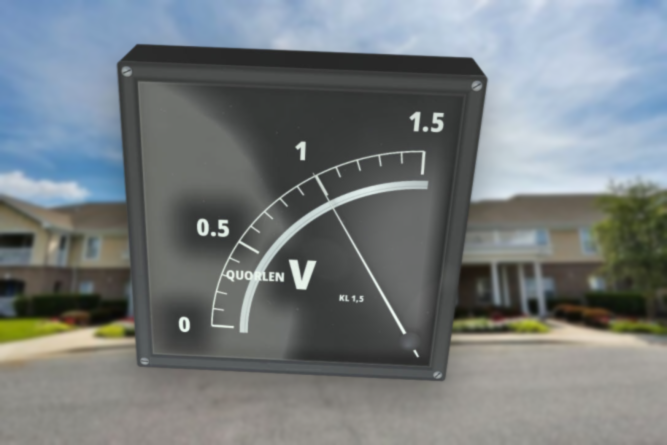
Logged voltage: 1 V
